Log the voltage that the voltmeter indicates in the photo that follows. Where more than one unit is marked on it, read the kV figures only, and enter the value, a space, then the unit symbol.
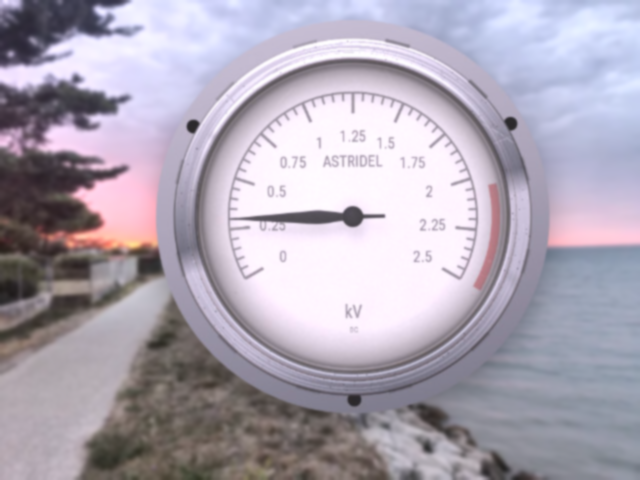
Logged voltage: 0.3 kV
